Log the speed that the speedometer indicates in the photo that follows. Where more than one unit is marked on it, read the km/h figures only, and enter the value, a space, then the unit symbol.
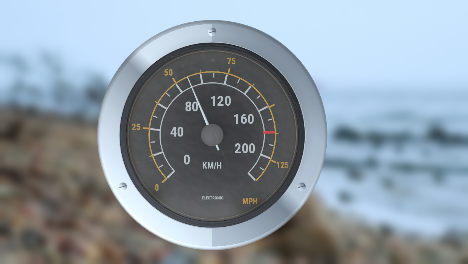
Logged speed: 90 km/h
